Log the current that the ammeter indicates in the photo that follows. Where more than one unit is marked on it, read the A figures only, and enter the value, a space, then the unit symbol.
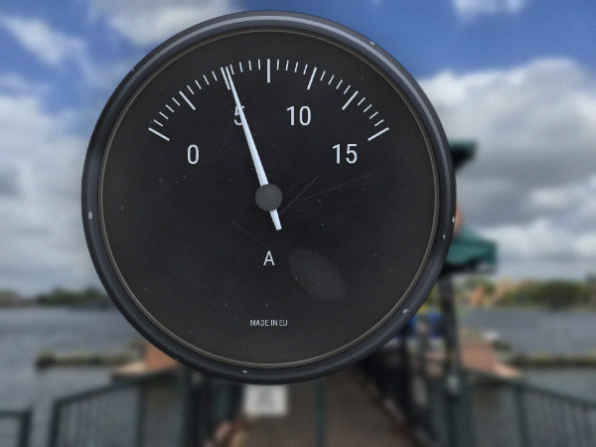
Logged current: 5.25 A
